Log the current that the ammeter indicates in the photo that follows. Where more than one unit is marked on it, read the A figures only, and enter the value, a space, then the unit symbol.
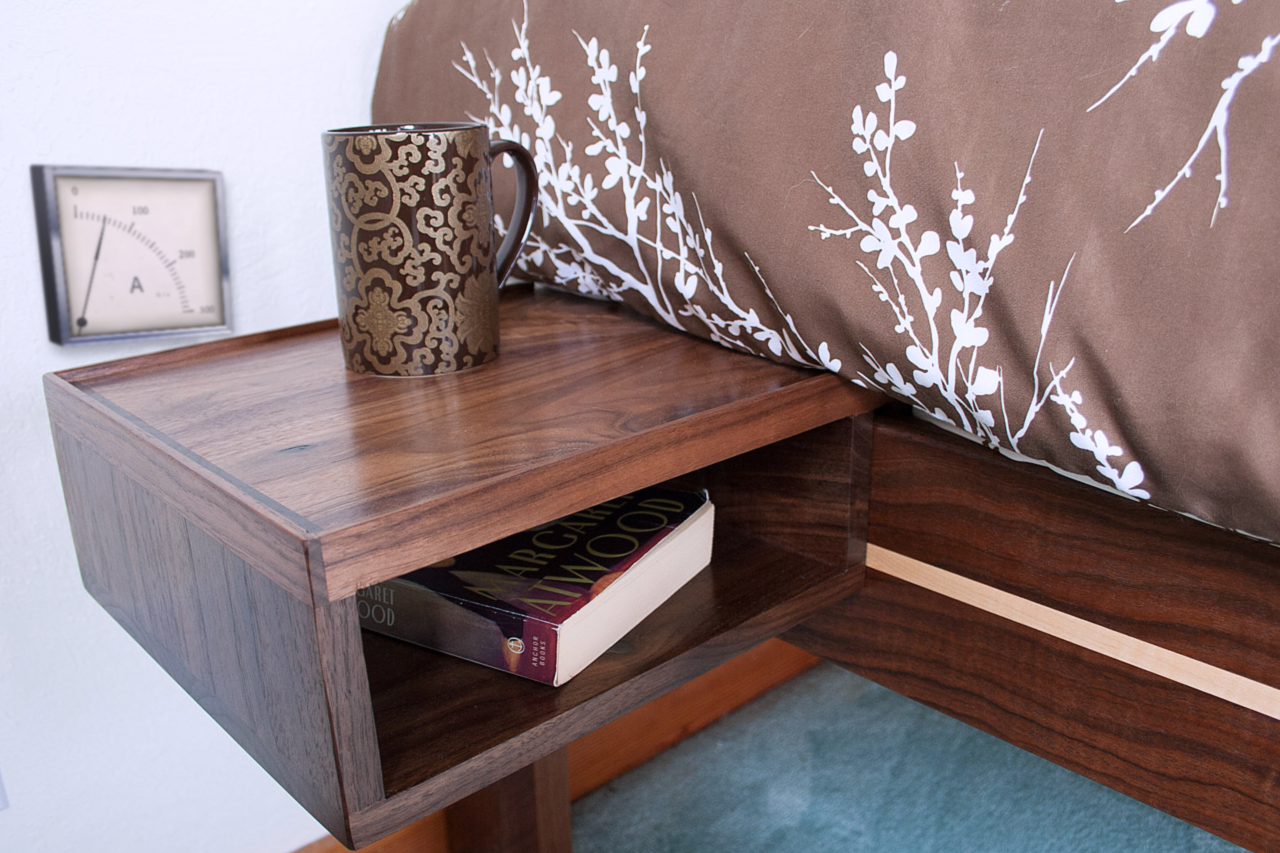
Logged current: 50 A
